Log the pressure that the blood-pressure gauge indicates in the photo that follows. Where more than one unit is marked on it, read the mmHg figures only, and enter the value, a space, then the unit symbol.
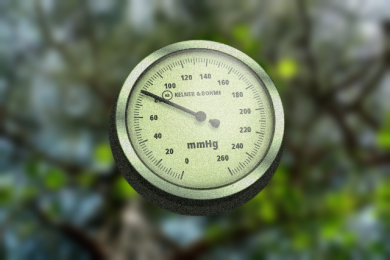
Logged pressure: 80 mmHg
